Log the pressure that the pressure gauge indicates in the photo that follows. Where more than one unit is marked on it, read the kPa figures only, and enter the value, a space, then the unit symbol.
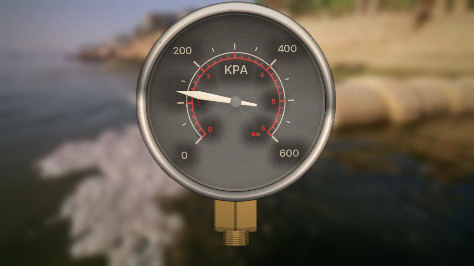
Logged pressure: 125 kPa
